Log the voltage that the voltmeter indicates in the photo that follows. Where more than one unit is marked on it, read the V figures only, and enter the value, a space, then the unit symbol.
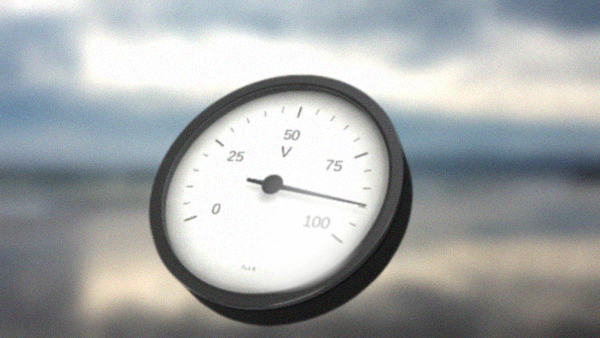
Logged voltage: 90 V
